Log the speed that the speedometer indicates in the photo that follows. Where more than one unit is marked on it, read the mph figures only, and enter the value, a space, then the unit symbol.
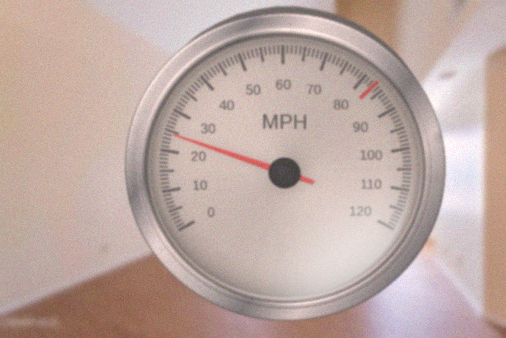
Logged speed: 25 mph
